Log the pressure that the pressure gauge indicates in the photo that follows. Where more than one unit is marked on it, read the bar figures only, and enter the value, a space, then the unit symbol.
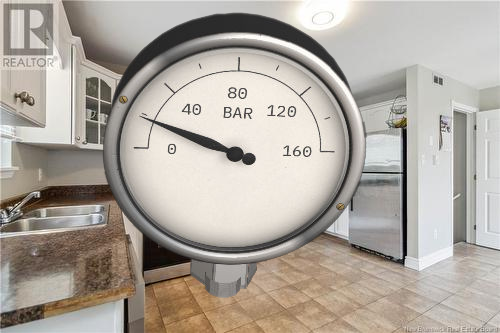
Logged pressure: 20 bar
